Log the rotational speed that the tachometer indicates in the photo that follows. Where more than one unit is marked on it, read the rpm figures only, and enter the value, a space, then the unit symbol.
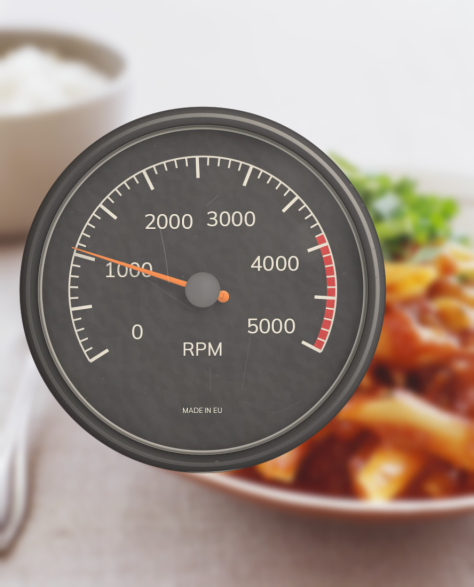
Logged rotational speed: 1050 rpm
